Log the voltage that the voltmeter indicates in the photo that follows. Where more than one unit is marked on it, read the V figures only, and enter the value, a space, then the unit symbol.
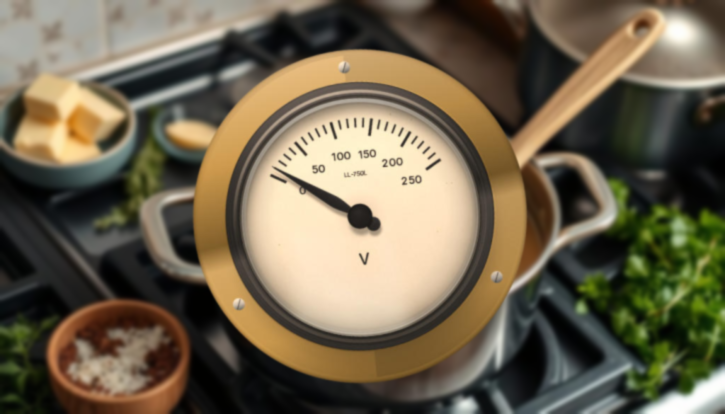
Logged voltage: 10 V
